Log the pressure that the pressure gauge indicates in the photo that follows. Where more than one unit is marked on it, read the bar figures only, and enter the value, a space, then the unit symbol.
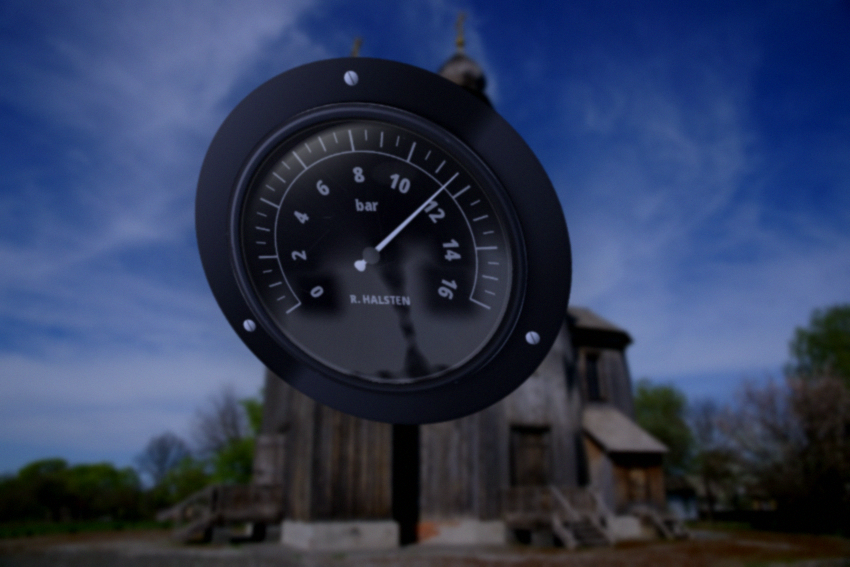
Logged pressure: 11.5 bar
